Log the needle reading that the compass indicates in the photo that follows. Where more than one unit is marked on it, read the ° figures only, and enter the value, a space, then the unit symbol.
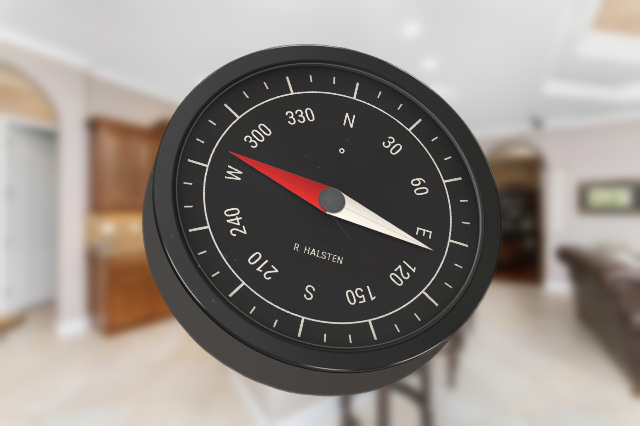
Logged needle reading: 280 °
